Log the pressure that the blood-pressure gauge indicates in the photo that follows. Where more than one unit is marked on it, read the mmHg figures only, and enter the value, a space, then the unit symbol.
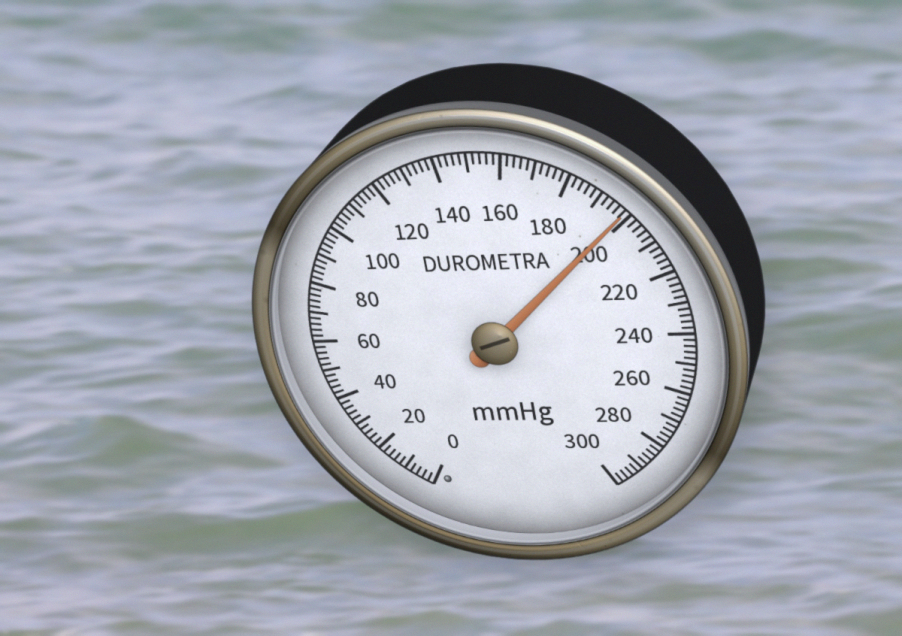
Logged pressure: 198 mmHg
